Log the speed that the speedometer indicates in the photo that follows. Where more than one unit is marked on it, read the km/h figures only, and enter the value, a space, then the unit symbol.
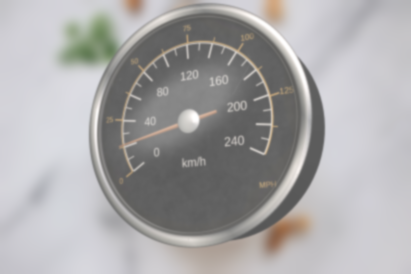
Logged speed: 20 km/h
